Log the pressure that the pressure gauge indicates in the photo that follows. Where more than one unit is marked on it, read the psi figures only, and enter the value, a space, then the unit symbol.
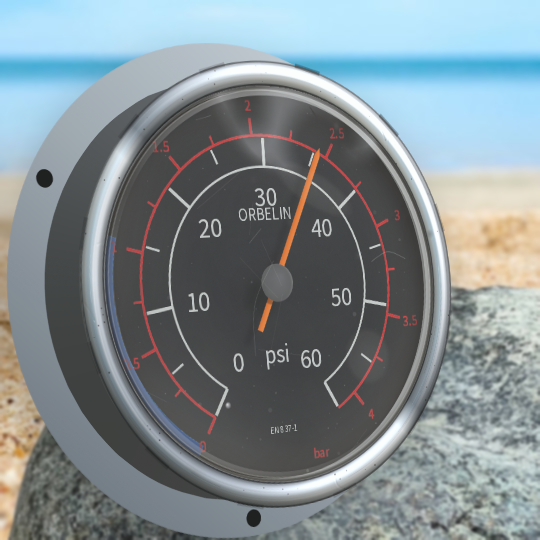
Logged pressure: 35 psi
